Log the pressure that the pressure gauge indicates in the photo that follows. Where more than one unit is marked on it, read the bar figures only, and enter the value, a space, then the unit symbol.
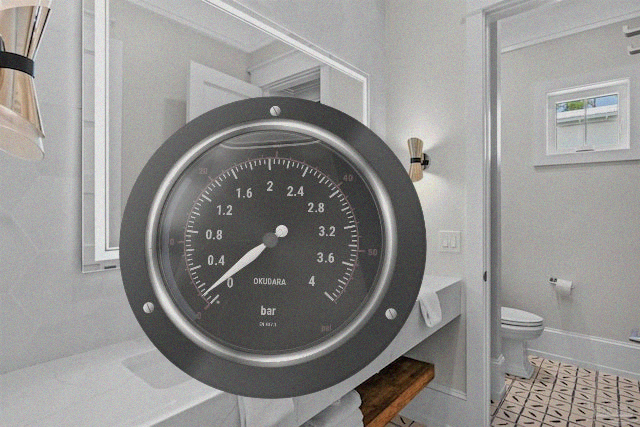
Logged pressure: 0.1 bar
